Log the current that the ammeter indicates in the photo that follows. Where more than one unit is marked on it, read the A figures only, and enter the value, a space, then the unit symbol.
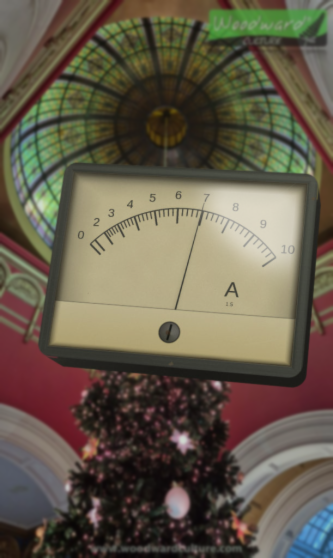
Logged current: 7 A
